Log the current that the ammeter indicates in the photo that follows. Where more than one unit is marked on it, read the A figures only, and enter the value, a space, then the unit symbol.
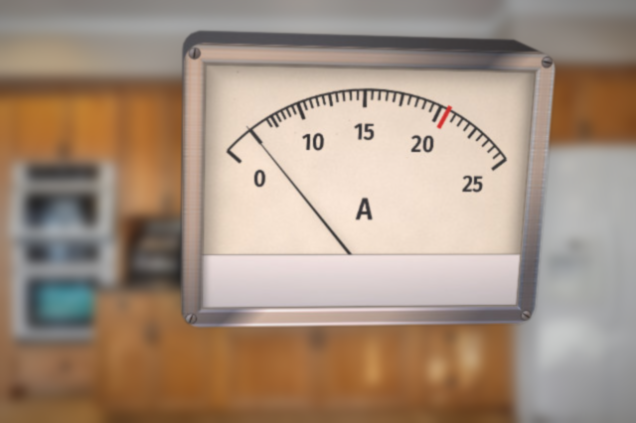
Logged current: 5 A
